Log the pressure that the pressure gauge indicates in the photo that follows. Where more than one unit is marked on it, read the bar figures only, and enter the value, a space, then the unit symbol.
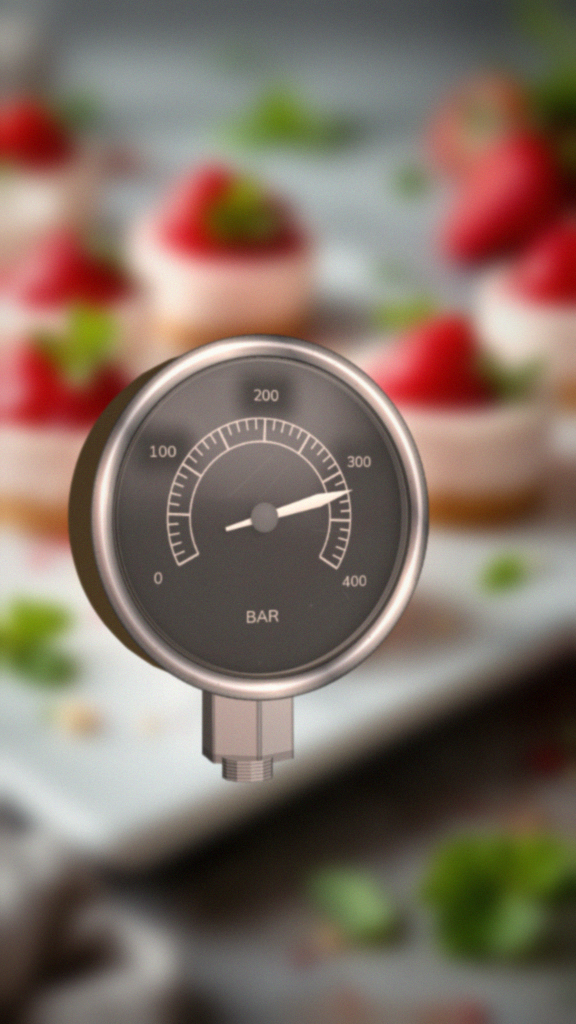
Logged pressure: 320 bar
